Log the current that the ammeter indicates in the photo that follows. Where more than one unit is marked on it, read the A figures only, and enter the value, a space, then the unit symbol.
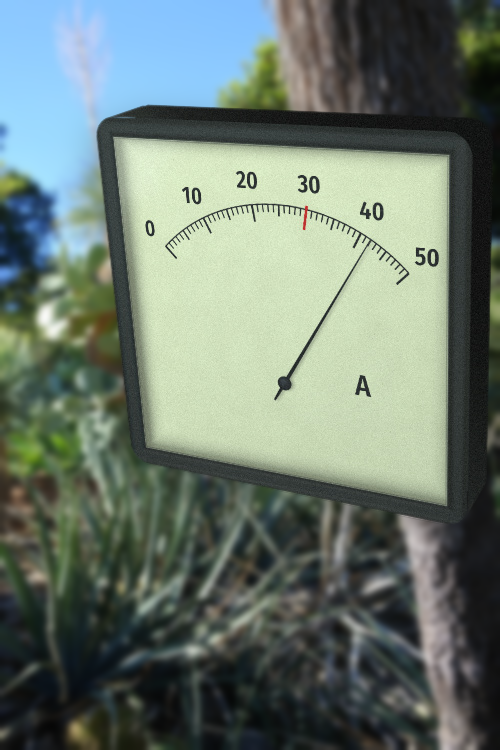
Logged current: 42 A
